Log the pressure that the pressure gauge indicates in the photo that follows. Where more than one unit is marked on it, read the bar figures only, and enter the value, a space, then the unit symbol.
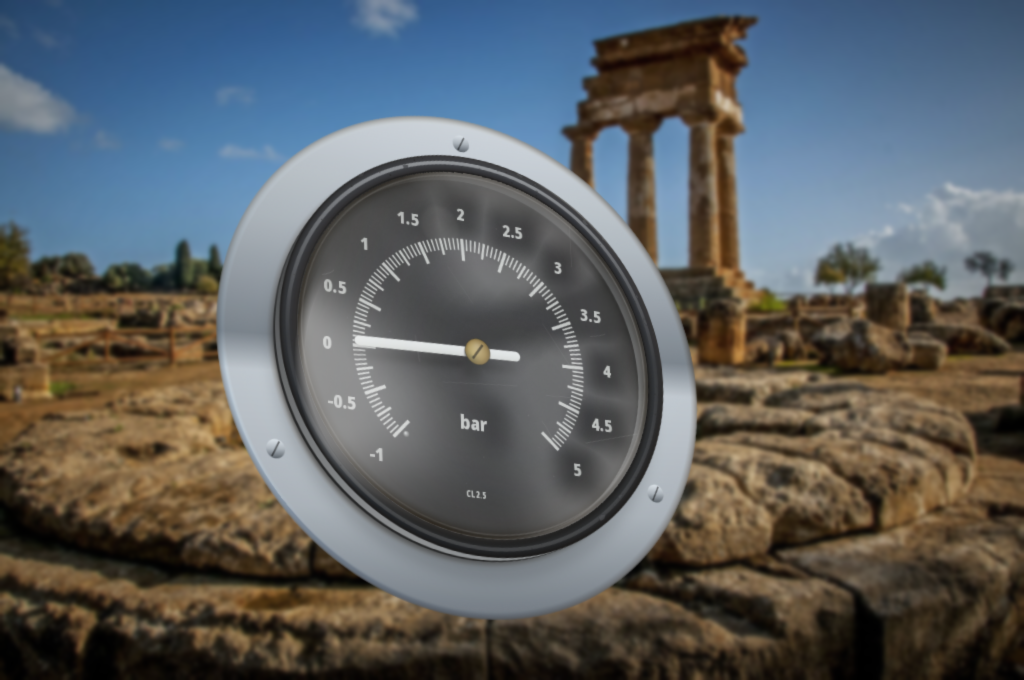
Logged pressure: 0 bar
